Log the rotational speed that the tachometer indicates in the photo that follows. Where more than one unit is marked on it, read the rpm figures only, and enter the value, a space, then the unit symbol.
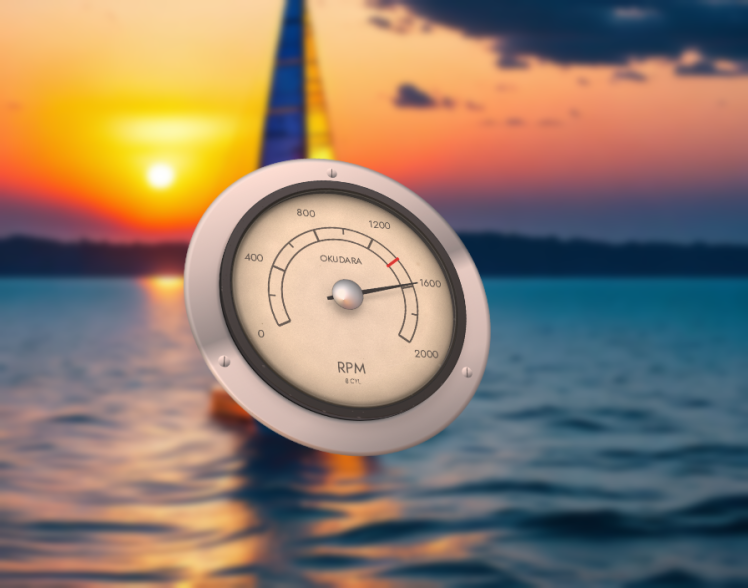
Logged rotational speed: 1600 rpm
